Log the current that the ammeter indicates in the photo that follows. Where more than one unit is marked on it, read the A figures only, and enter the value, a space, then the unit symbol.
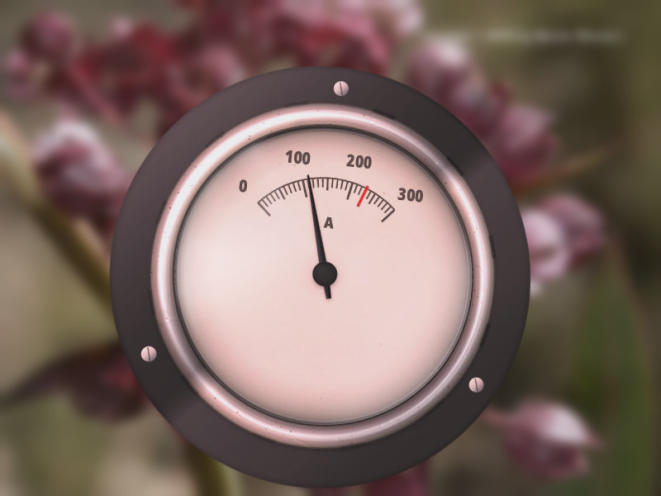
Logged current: 110 A
